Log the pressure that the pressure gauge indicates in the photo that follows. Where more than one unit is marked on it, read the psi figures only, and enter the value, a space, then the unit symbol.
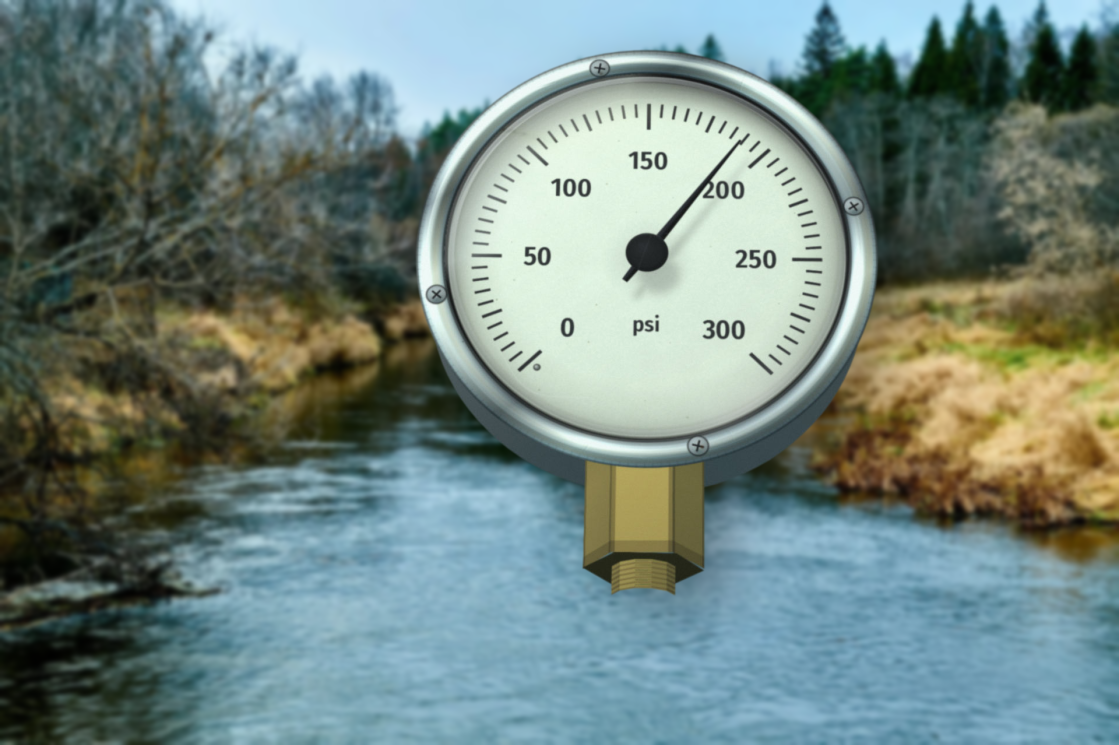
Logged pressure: 190 psi
